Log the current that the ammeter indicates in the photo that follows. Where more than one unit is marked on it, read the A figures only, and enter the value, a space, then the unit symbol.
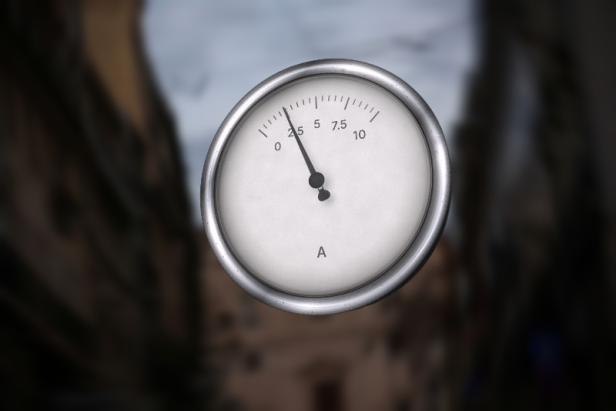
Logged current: 2.5 A
